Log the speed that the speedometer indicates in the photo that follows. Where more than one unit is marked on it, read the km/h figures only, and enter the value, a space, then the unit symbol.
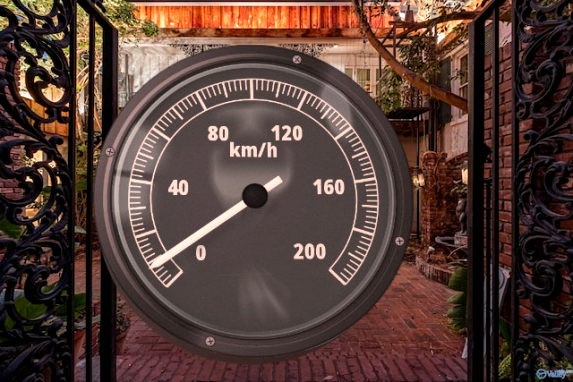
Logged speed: 8 km/h
